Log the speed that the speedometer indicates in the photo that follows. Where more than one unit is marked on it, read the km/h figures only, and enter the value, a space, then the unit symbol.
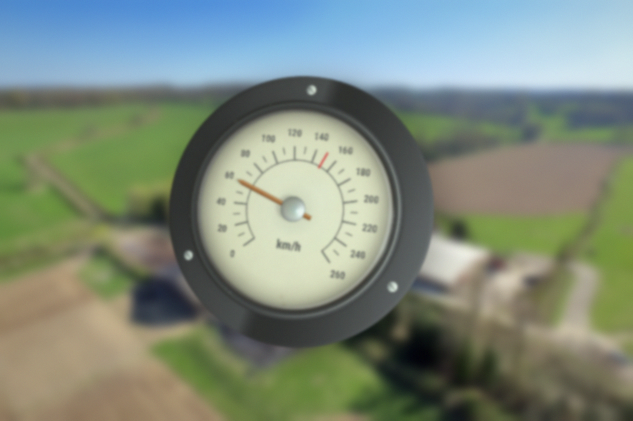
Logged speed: 60 km/h
